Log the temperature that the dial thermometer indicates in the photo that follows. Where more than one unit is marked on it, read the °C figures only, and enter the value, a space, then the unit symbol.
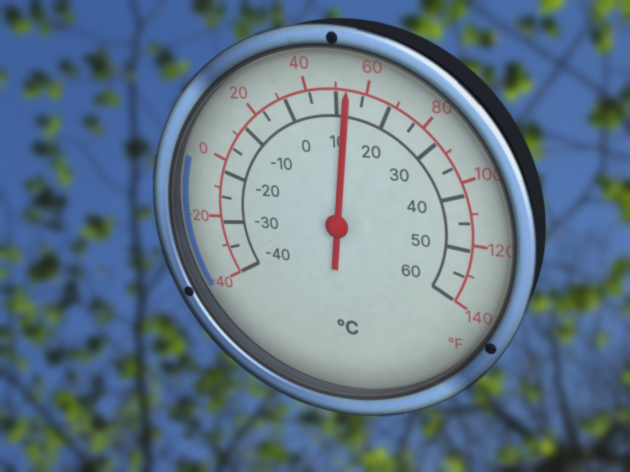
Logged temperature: 12.5 °C
